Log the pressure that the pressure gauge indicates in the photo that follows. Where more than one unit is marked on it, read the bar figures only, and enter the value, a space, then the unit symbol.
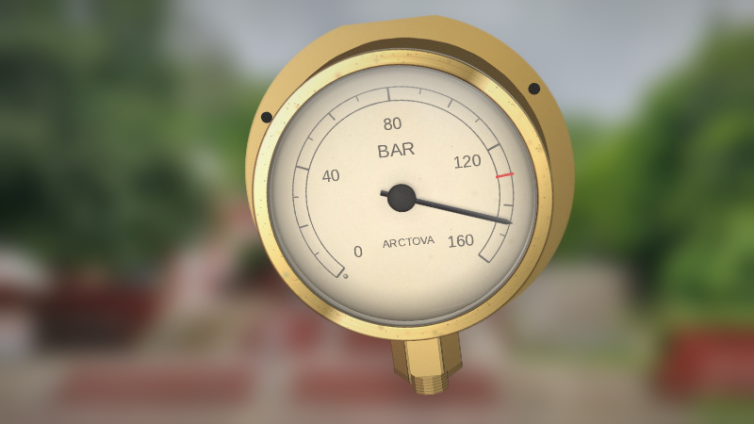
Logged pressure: 145 bar
